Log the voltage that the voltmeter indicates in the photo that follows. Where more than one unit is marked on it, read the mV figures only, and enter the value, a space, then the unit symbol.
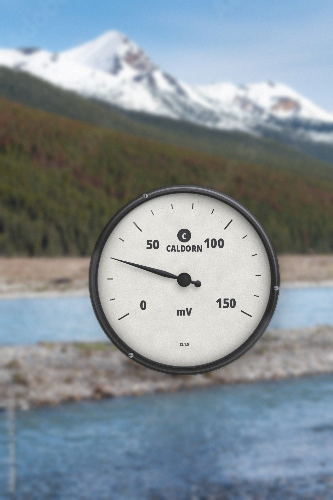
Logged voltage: 30 mV
